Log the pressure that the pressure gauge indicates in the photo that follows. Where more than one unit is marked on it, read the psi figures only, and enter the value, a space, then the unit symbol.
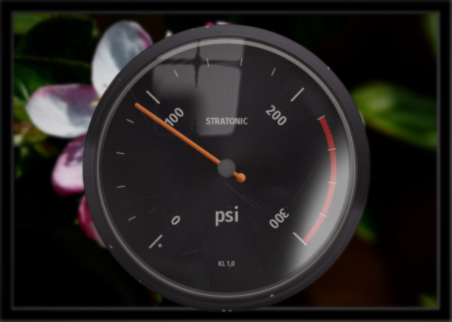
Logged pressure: 90 psi
